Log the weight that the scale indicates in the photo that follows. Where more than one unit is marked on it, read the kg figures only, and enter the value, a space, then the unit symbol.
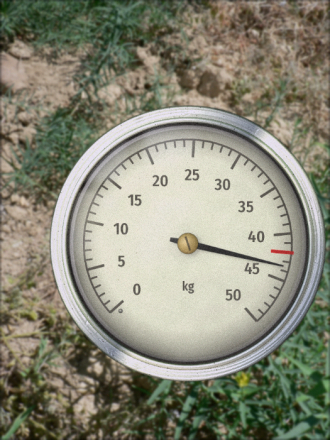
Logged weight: 43.5 kg
